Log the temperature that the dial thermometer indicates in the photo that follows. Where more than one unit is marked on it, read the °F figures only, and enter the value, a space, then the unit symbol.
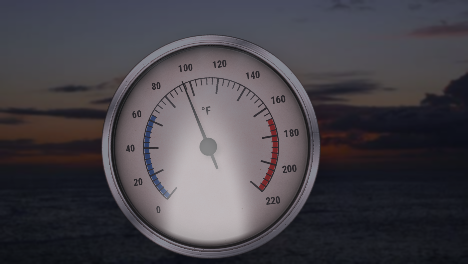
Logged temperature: 96 °F
